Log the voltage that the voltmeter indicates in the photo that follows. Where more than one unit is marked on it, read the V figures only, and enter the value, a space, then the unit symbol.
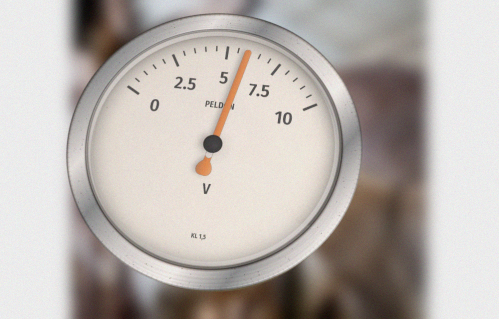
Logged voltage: 6 V
